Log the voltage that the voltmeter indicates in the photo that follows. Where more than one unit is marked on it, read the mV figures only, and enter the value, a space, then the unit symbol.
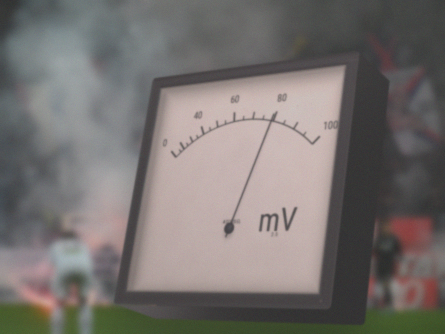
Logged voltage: 80 mV
